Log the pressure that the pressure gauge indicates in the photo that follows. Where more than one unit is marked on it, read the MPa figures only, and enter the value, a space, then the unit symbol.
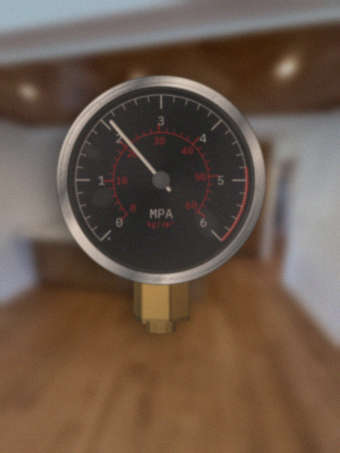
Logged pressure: 2.1 MPa
